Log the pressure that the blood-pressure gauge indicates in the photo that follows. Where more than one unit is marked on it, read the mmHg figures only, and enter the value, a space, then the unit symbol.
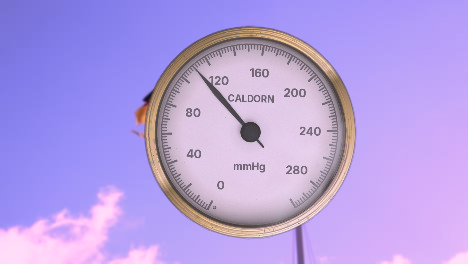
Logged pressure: 110 mmHg
